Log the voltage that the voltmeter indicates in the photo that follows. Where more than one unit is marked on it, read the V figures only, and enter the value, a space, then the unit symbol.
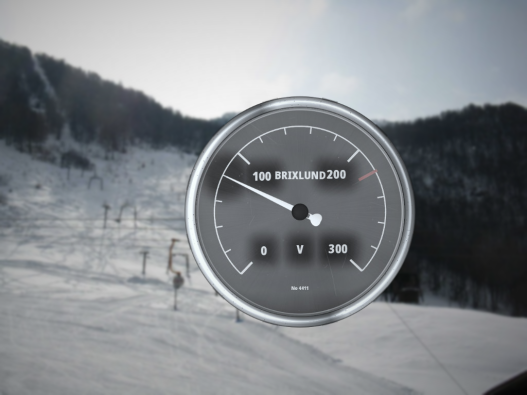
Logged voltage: 80 V
